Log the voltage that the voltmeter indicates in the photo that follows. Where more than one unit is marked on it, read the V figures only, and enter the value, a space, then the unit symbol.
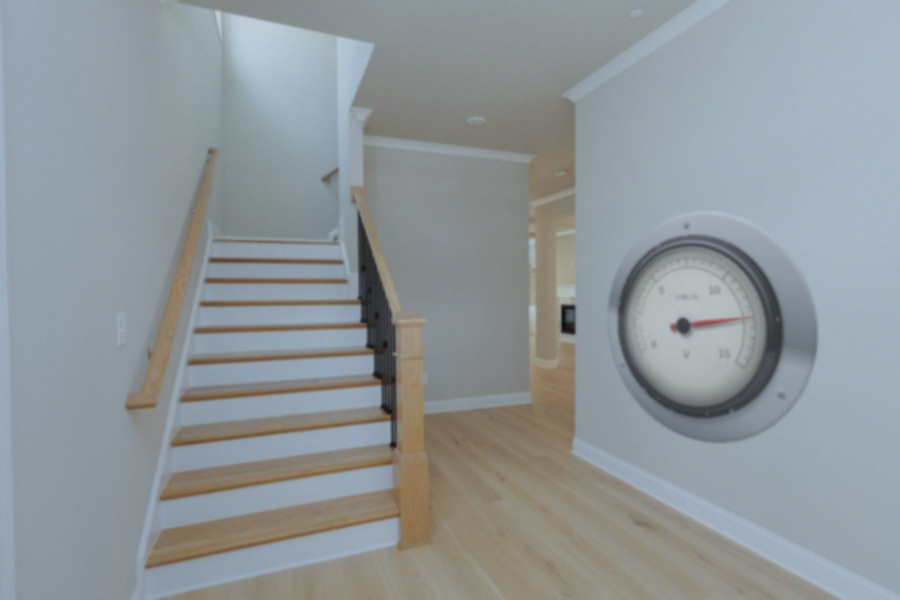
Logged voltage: 12.5 V
